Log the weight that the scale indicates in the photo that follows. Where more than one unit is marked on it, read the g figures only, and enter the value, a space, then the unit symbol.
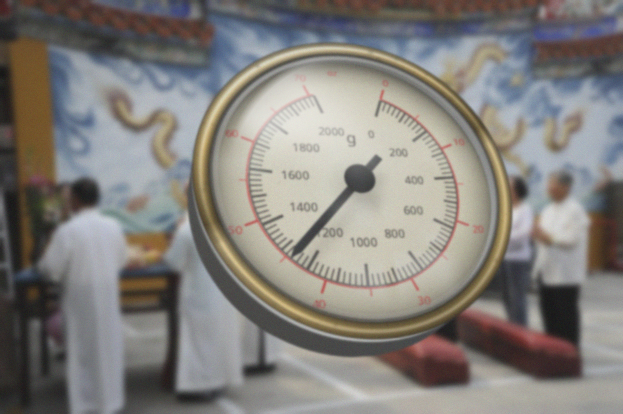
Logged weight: 1260 g
